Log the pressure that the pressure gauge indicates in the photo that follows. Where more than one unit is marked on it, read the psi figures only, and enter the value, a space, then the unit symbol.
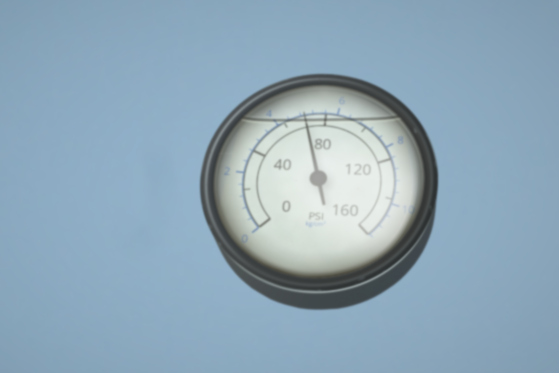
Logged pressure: 70 psi
